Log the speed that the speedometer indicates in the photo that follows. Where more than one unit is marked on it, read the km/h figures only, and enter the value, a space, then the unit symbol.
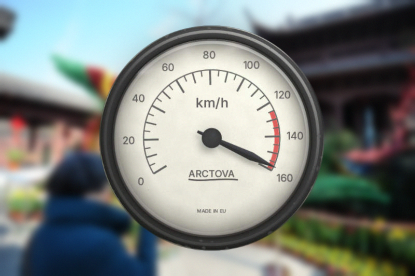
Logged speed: 157.5 km/h
